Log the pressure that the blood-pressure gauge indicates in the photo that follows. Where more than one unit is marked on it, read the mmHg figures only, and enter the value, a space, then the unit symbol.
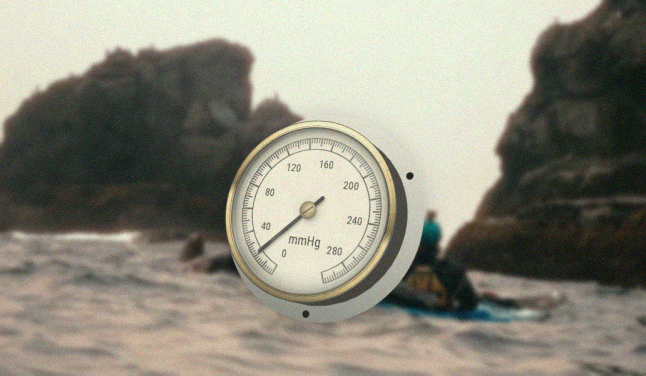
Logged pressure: 20 mmHg
